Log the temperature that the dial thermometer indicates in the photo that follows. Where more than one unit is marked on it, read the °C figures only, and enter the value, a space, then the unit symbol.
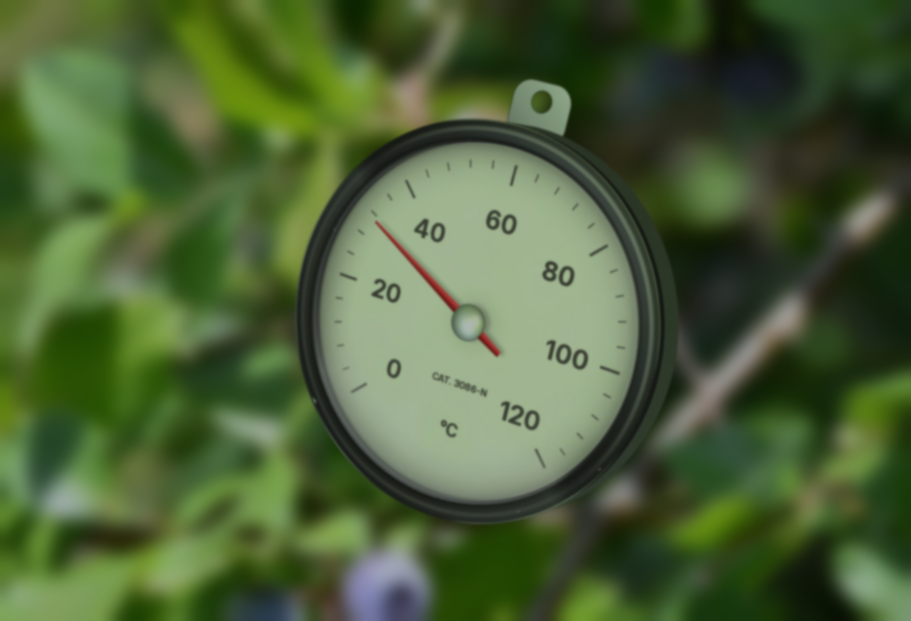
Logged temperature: 32 °C
